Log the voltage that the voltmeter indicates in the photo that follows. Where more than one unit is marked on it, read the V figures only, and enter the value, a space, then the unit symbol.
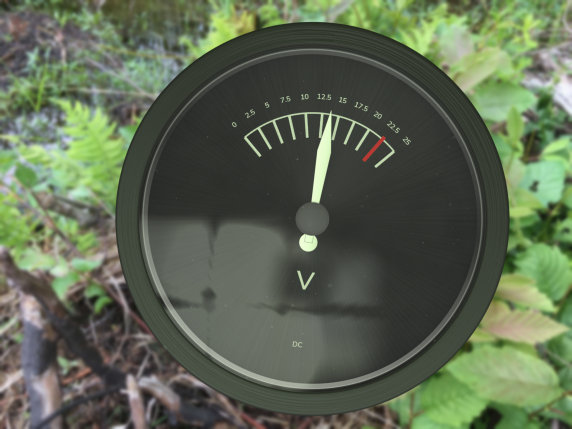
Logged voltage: 13.75 V
